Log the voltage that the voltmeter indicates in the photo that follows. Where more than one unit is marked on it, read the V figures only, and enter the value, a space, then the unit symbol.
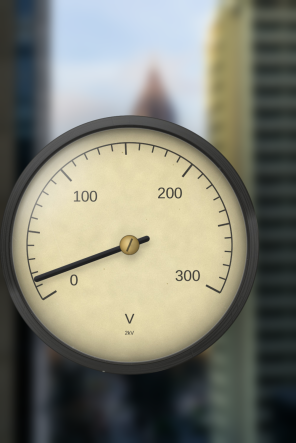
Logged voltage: 15 V
